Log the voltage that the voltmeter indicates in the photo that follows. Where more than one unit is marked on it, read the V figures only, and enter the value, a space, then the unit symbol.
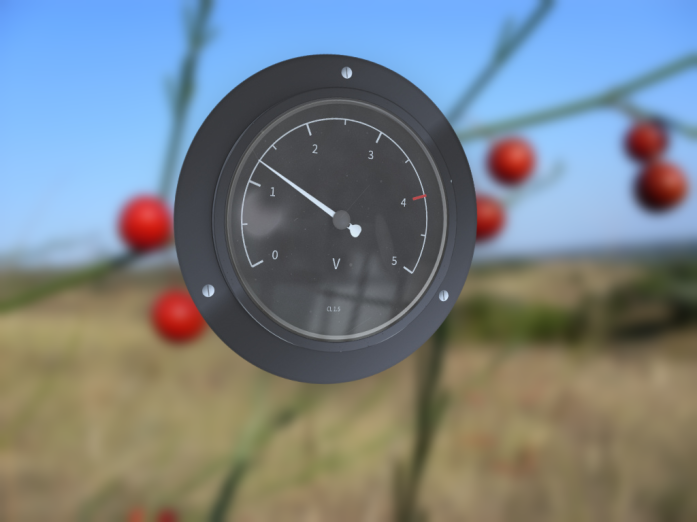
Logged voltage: 1.25 V
